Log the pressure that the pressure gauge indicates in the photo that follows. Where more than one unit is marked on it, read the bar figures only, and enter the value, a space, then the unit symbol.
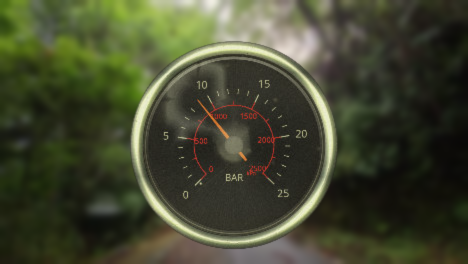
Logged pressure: 9 bar
